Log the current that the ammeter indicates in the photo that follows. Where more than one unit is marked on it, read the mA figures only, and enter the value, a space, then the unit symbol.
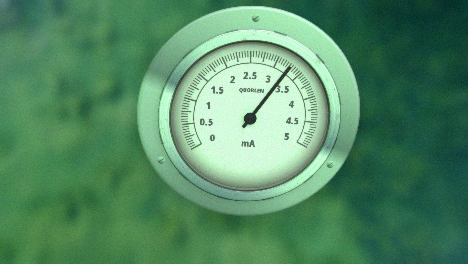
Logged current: 3.25 mA
